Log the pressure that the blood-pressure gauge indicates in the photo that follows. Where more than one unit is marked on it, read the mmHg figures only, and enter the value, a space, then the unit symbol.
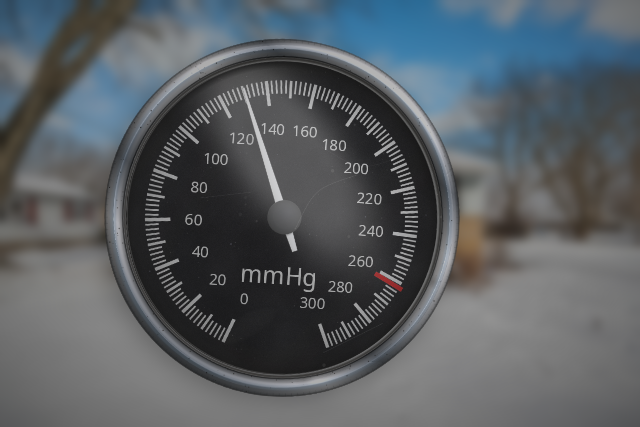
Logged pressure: 130 mmHg
